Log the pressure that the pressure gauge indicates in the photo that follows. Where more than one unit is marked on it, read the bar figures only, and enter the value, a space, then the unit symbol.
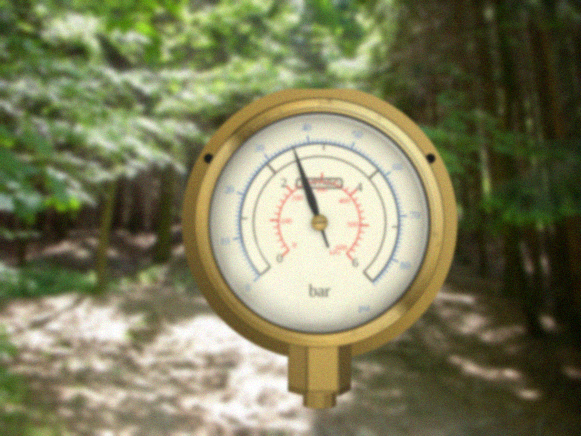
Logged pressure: 2.5 bar
